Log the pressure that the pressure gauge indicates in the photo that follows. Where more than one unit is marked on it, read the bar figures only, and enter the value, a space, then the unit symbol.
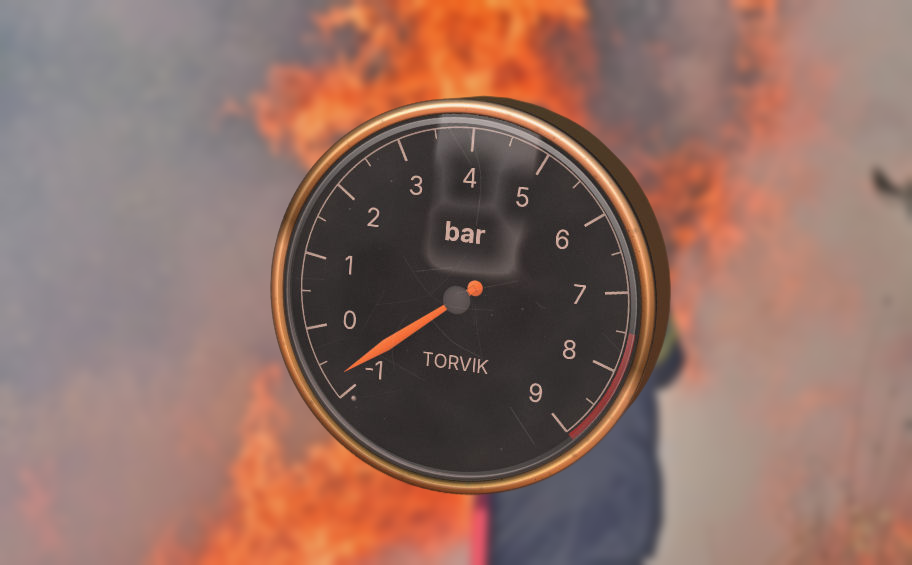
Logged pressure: -0.75 bar
